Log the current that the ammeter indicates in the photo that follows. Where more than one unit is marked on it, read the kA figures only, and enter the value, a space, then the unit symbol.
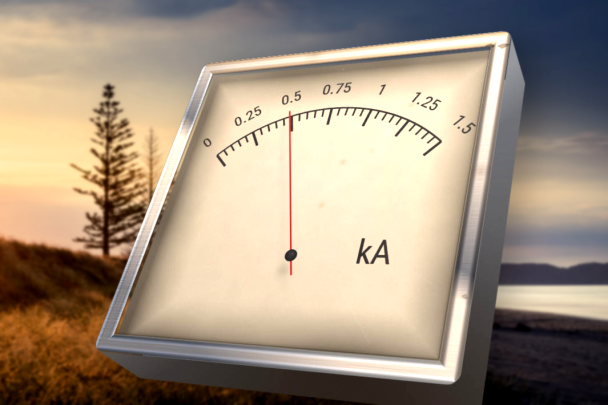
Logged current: 0.5 kA
